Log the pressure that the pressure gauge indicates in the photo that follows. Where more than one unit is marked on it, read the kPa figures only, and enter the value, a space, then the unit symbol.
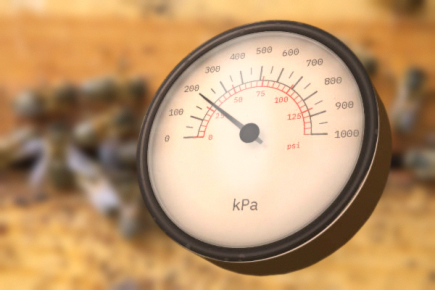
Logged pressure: 200 kPa
